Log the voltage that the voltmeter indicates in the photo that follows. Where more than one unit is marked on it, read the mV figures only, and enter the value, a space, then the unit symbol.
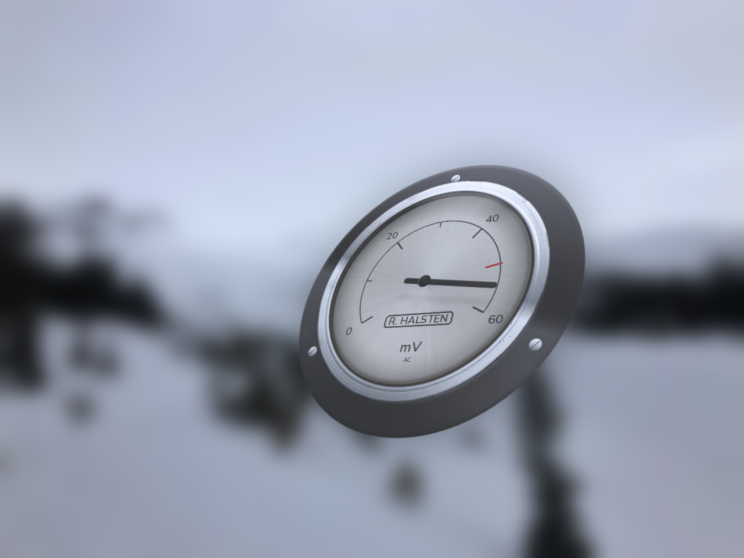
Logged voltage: 55 mV
